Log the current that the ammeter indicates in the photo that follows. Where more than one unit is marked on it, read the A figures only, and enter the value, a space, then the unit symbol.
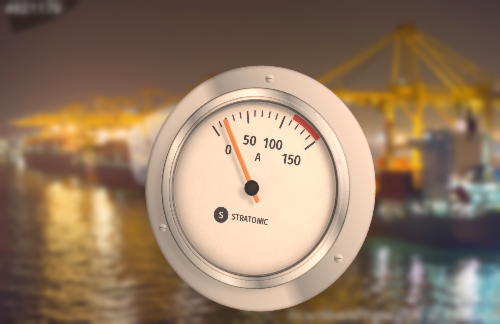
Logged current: 20 A
